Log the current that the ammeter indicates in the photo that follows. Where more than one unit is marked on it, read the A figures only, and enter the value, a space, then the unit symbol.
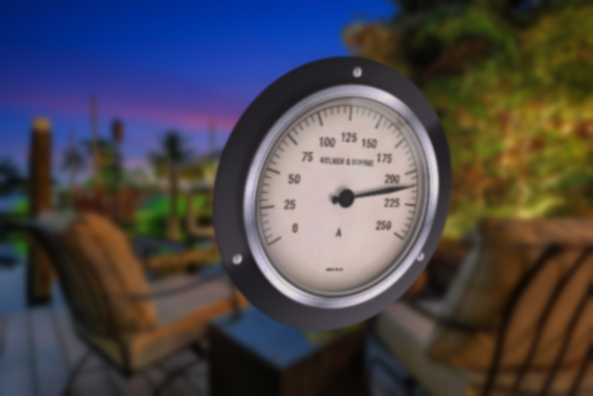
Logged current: 210 A
